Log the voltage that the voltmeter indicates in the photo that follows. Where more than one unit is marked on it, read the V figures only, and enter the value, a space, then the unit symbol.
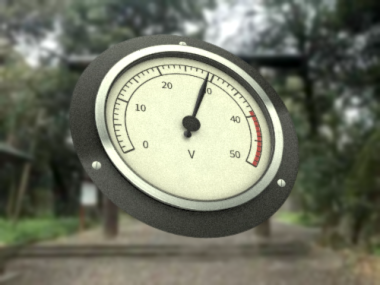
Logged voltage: 29 V
